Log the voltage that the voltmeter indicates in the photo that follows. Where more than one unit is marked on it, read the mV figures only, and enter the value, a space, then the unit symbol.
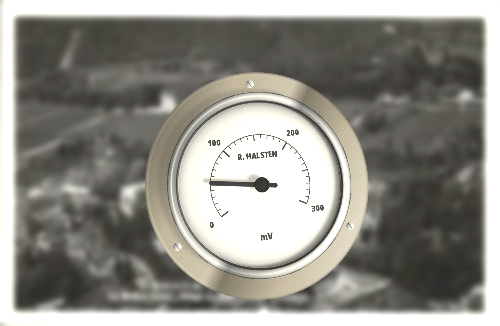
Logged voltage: 50 mV
